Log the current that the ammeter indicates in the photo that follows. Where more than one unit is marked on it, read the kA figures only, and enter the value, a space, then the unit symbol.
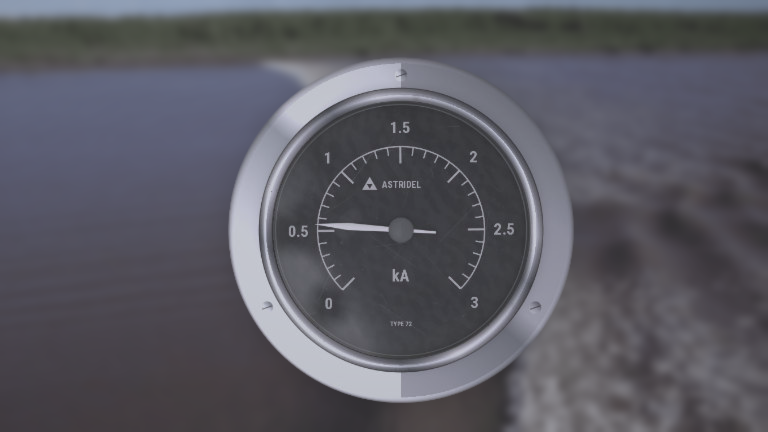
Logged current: 0.55 kA
